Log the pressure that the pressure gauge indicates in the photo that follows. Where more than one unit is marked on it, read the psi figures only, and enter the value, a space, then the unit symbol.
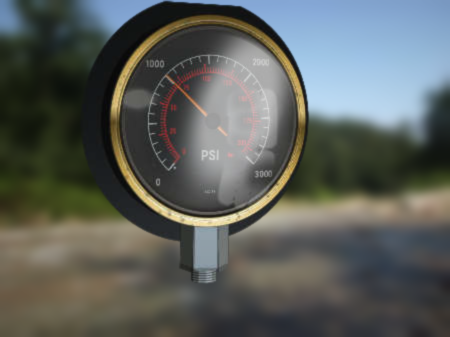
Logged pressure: 1000 psi
